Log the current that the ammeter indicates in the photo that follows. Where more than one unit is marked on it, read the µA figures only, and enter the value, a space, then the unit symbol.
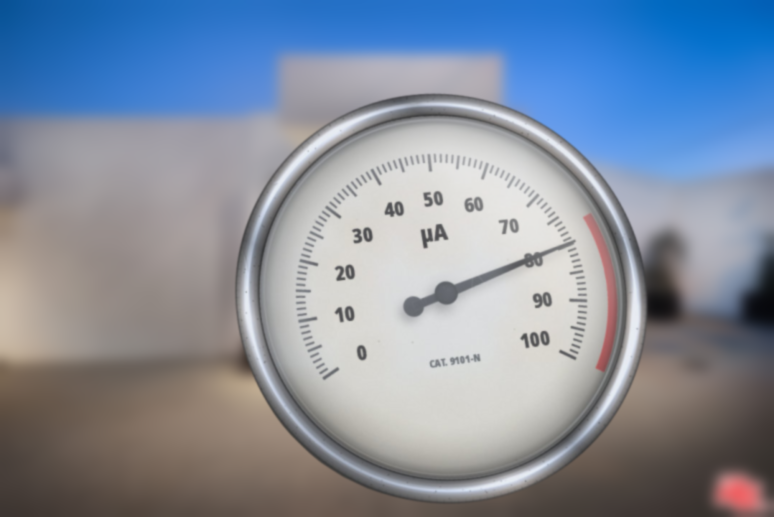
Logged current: 80 µA
